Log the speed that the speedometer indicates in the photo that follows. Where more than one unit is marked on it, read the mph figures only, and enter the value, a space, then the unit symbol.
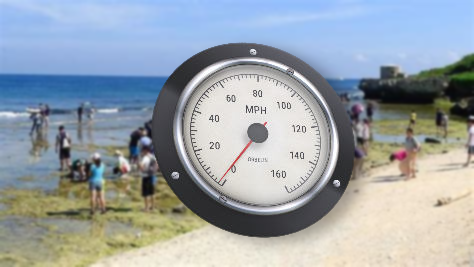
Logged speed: 2 mph
